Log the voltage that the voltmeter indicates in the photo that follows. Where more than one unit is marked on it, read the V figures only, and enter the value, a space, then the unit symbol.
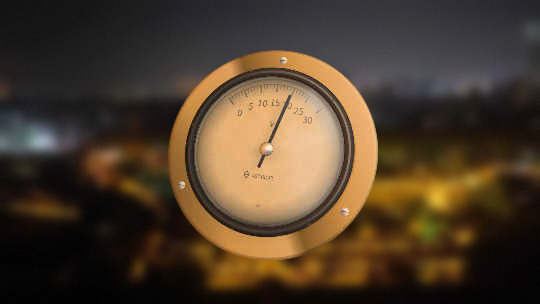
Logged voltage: 20 V
